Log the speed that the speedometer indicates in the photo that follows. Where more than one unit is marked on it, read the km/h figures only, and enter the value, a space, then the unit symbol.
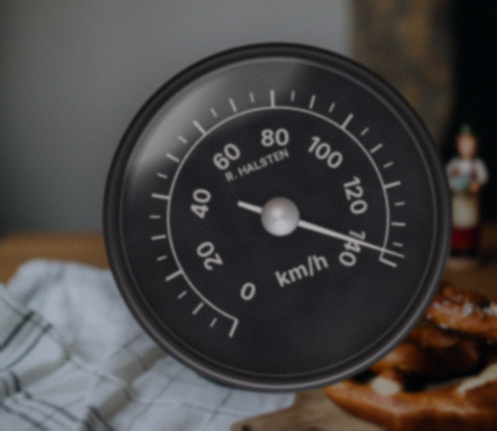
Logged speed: 137.5 km/h
